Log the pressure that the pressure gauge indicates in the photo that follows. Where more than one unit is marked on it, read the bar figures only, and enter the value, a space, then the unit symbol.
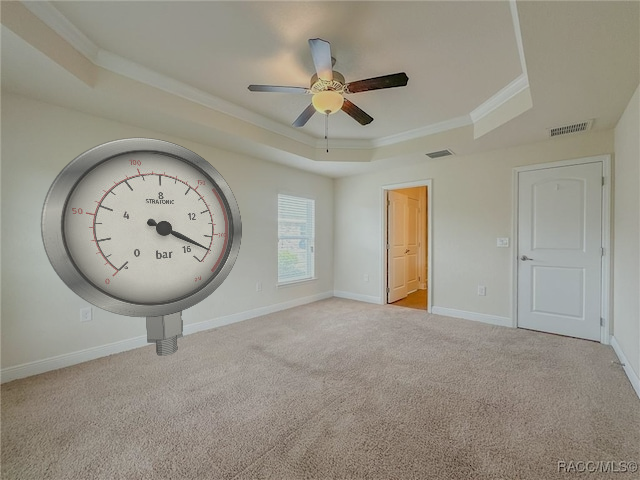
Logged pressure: 15 bar
